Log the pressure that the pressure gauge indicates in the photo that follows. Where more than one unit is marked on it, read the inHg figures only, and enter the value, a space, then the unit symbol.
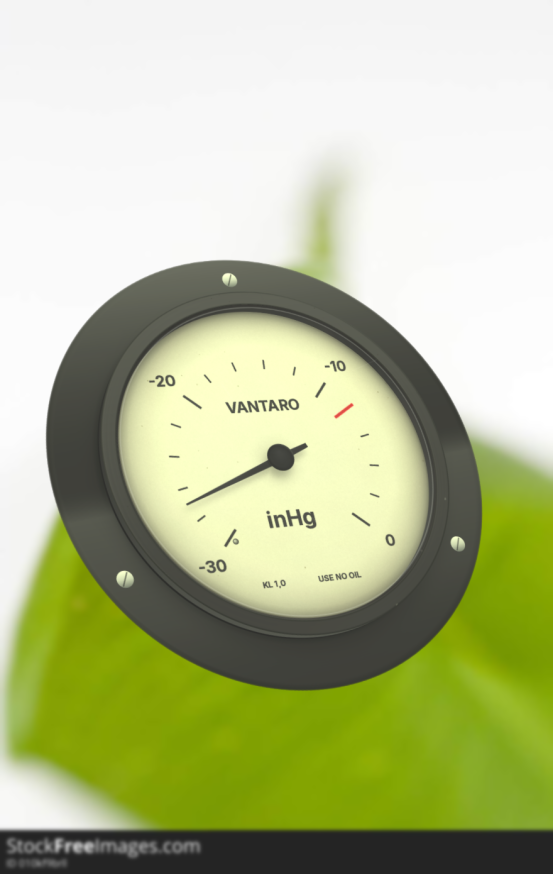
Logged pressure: -27 inHg
